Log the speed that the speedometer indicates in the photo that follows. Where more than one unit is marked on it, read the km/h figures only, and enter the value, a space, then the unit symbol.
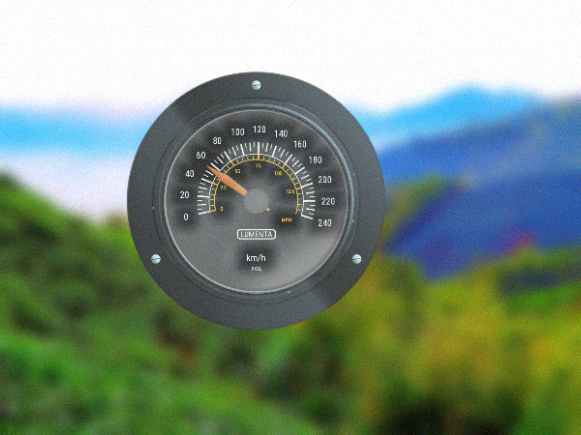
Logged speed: 55 km/h
